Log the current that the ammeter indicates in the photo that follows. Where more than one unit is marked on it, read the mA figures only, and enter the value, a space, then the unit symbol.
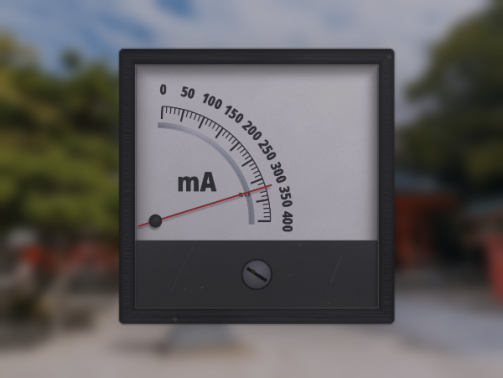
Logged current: 320 mA
